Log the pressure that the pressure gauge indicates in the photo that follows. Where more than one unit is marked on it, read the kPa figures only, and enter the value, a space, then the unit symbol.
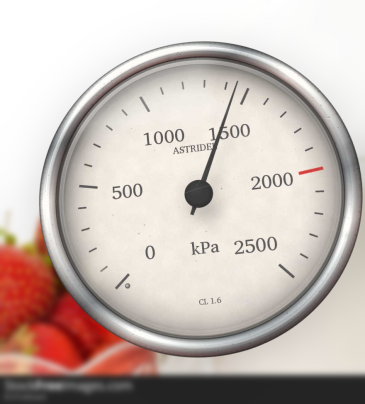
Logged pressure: 1450 kPa
